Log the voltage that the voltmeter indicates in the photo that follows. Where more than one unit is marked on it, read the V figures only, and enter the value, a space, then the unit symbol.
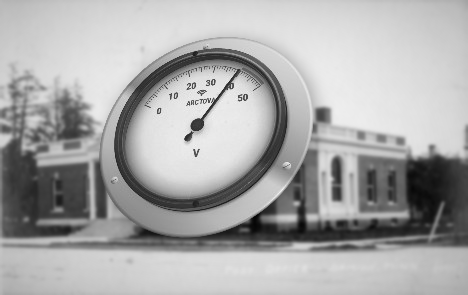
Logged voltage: 40 V
